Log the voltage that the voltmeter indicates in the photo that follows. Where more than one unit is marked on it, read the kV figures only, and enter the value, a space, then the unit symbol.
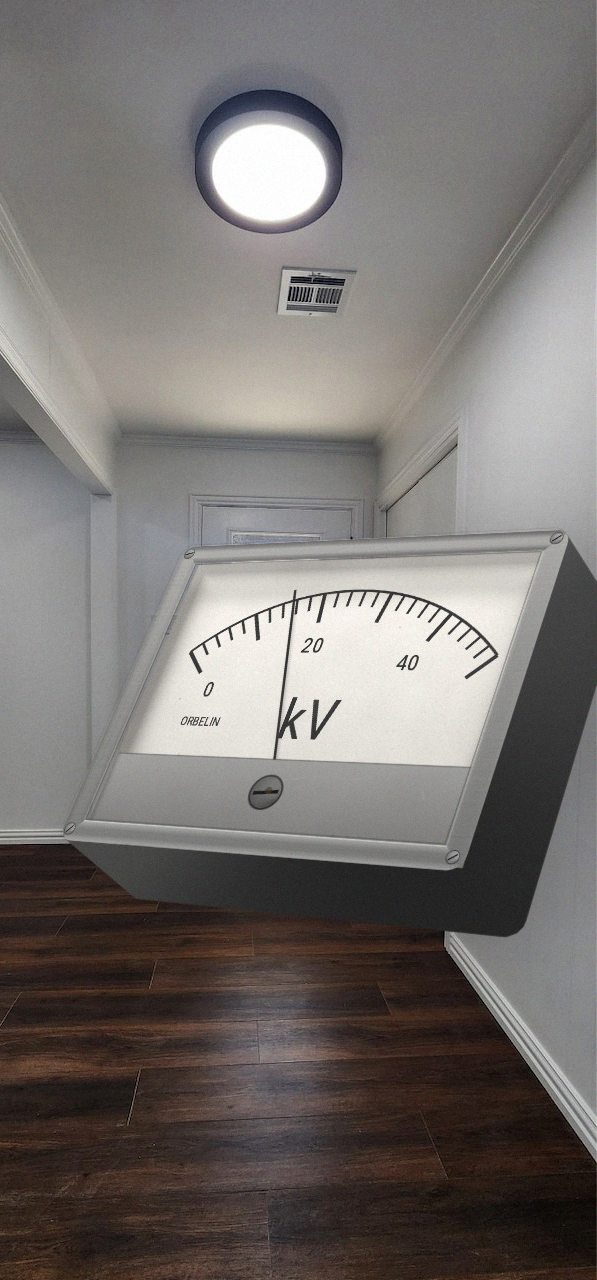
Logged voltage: 16 kV
